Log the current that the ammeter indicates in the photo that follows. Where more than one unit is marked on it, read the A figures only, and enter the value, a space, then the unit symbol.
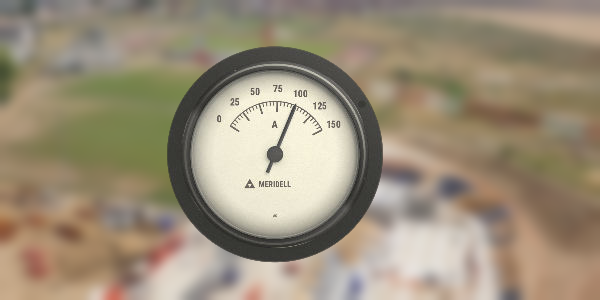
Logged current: 100 A
